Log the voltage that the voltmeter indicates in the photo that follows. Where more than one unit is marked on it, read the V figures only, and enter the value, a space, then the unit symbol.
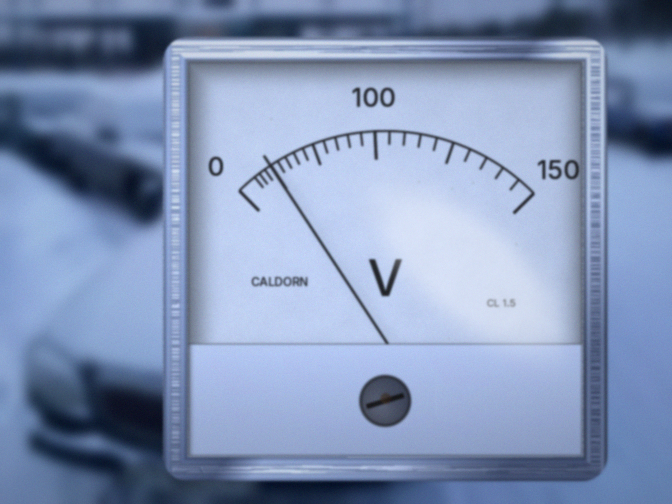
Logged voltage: 50 V
